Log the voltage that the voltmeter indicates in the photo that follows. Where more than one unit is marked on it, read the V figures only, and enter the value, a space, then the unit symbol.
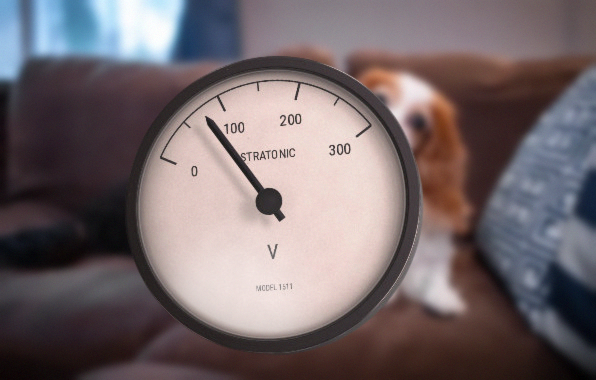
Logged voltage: 75 V
